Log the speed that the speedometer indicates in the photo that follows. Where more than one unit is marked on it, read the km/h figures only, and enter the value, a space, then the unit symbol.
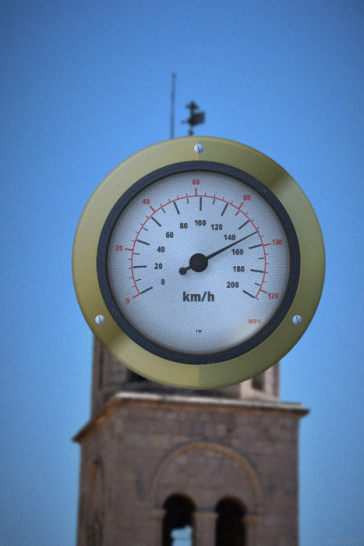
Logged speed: 150 km/h
